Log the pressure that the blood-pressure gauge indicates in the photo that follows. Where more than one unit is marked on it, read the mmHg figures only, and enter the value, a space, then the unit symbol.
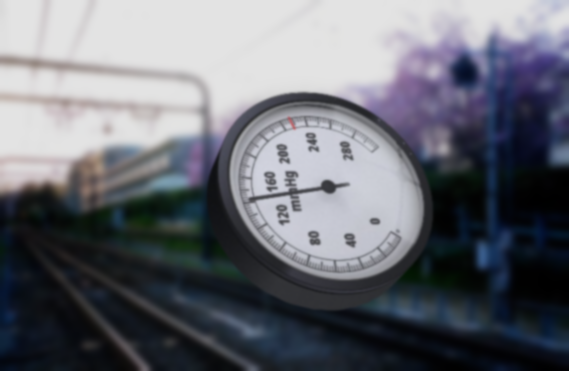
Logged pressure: 140 mmHg
